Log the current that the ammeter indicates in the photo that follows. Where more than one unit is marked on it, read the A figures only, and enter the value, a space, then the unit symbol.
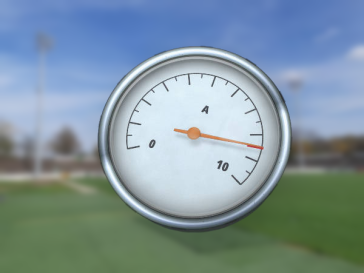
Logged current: 8.5 A
